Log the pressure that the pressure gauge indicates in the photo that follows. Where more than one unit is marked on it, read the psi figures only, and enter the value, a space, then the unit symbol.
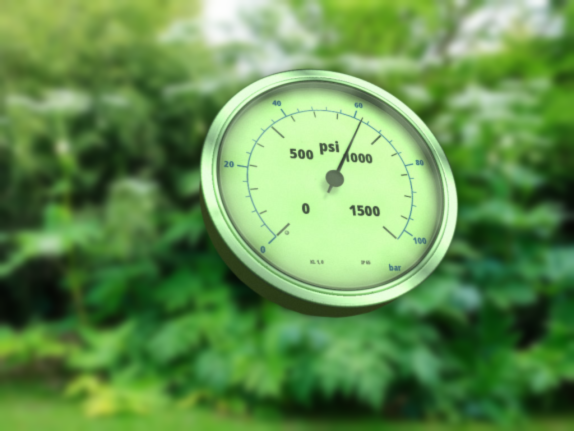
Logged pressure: 900 psi
